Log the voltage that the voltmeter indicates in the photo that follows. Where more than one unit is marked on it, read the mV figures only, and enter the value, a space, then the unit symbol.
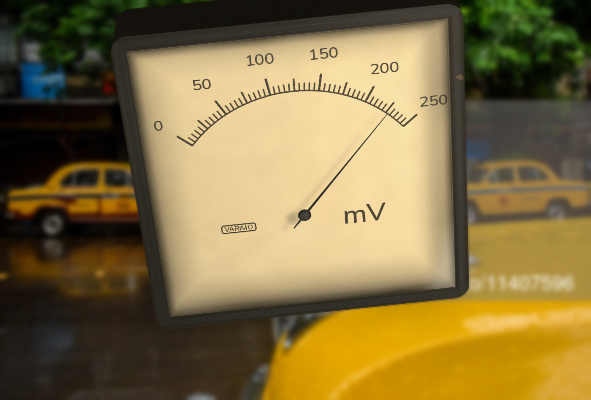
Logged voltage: 225 mV
